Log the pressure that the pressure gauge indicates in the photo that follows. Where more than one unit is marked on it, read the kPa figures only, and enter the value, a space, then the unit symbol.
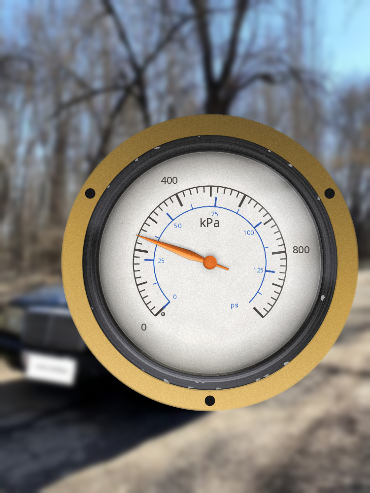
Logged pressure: 240 kPa
